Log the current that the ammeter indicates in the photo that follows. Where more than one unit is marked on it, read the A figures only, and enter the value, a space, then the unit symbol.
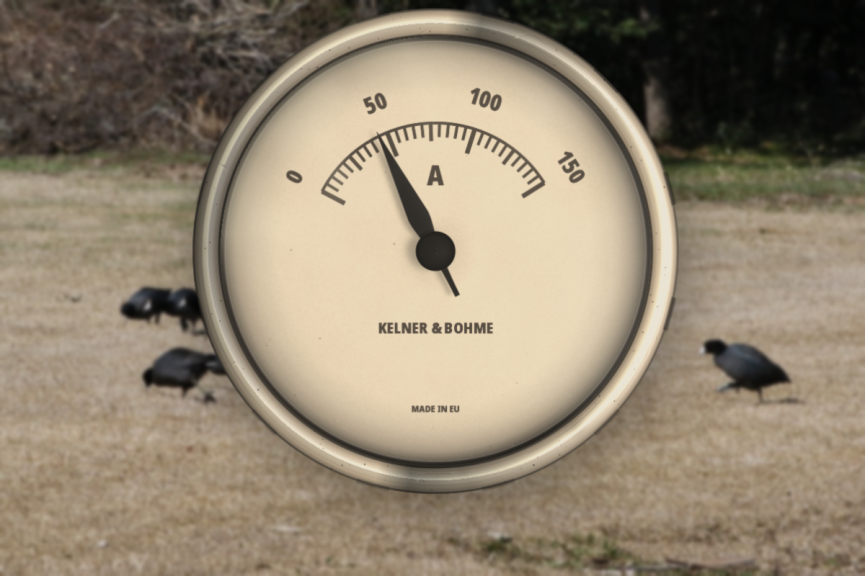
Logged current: 45 A
